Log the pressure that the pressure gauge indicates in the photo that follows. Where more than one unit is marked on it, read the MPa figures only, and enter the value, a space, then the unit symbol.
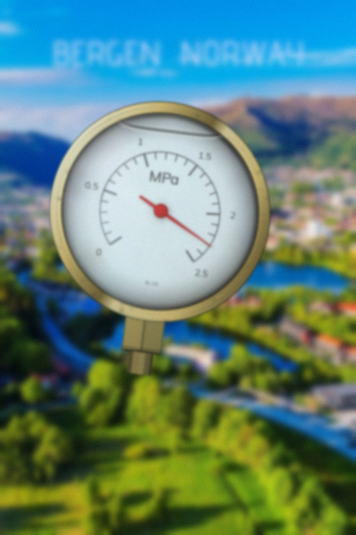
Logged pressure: 2.3 MPa
